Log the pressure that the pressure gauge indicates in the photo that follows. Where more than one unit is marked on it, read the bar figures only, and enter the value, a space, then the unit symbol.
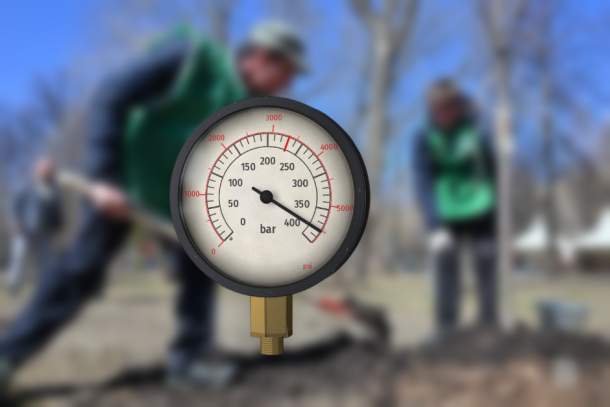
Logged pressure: 380 bar
